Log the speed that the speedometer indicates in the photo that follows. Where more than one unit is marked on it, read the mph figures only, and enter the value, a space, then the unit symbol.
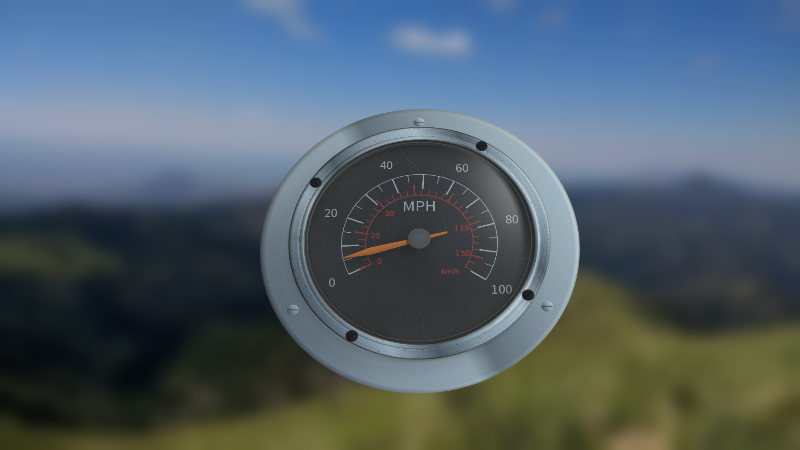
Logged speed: 5 mph
